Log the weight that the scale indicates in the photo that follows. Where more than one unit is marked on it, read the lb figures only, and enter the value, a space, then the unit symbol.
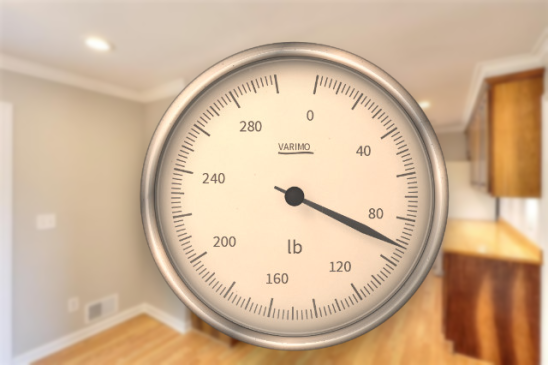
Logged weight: 92 lb
